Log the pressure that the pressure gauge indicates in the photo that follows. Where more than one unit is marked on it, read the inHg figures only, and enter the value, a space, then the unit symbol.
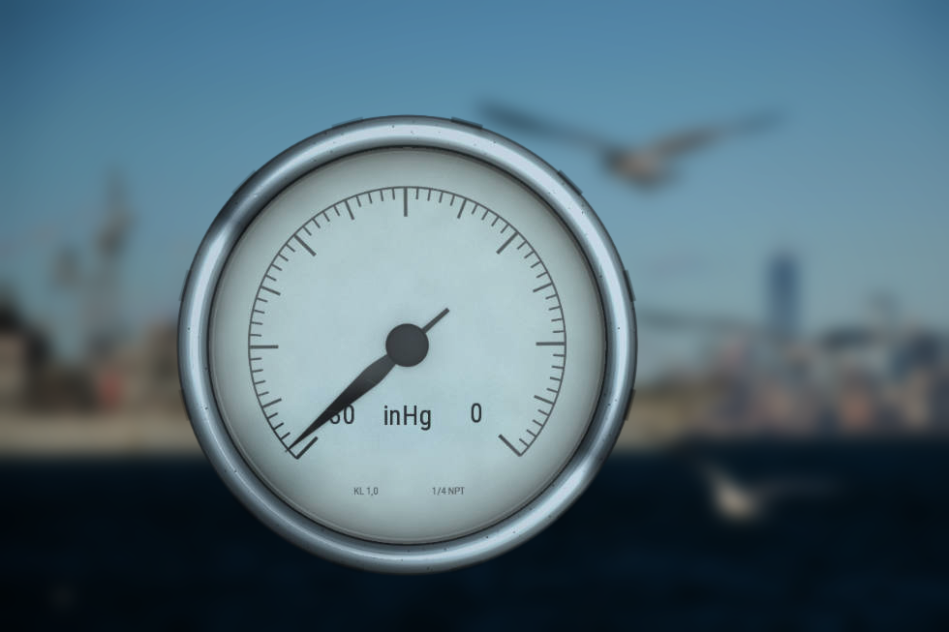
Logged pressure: -29.5 inHg
